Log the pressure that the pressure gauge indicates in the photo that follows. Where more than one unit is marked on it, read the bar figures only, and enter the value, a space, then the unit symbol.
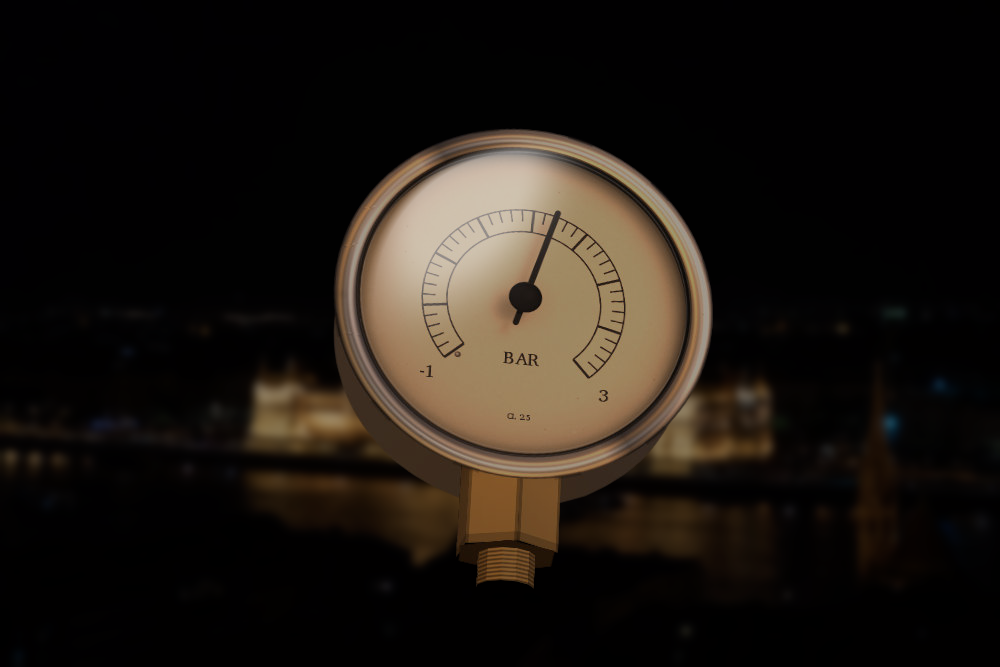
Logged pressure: 1.2 bar
